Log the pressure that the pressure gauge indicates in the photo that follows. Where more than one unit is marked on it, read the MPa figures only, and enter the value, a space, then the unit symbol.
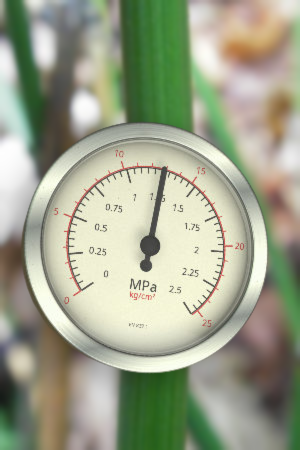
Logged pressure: 1.25 MPa
